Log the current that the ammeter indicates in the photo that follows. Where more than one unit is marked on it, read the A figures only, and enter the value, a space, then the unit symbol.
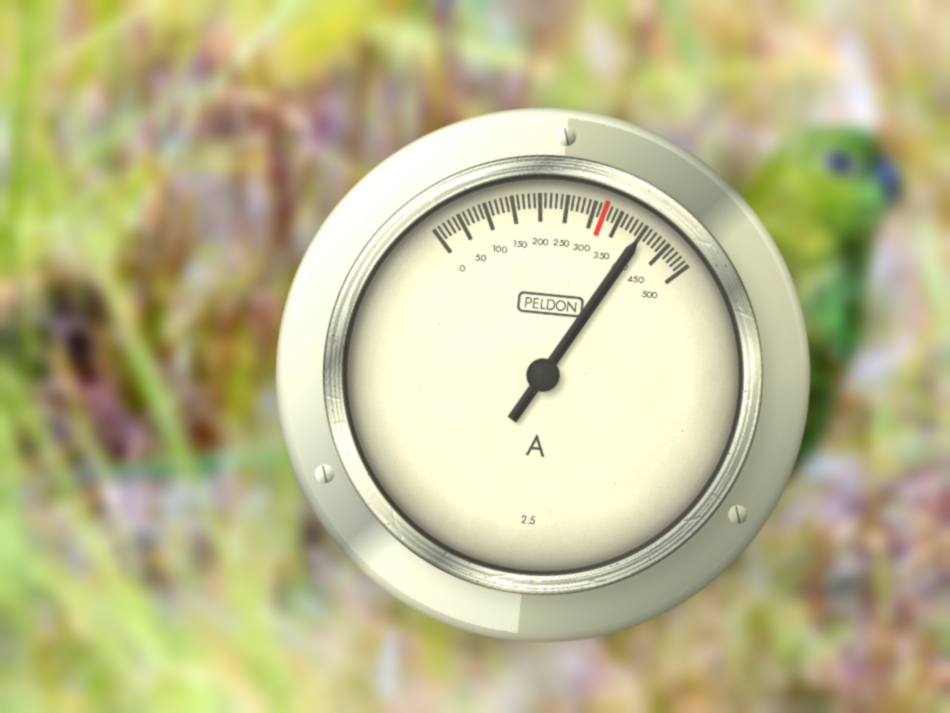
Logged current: 400 A
